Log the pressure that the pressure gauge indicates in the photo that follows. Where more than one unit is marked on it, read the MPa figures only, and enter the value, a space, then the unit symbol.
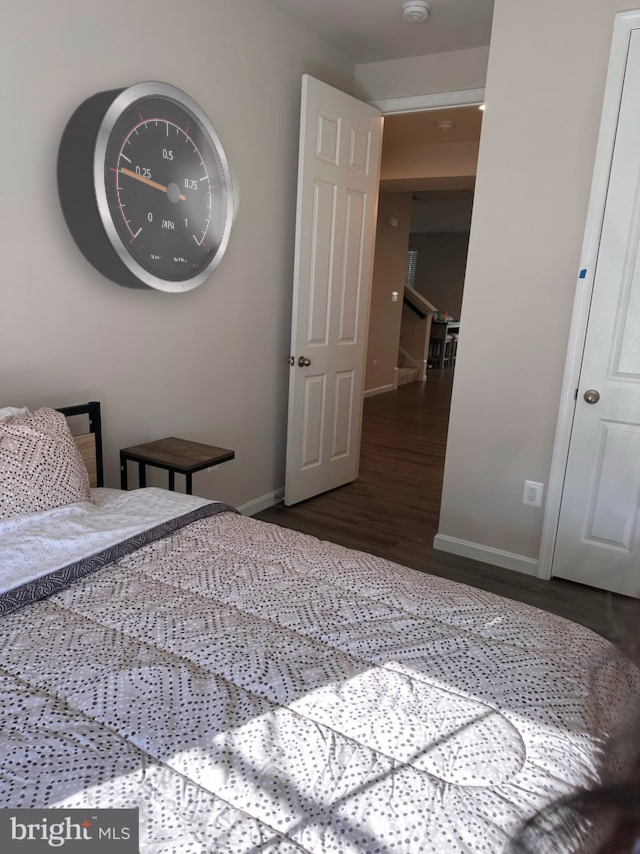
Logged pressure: 0.2 MPa
